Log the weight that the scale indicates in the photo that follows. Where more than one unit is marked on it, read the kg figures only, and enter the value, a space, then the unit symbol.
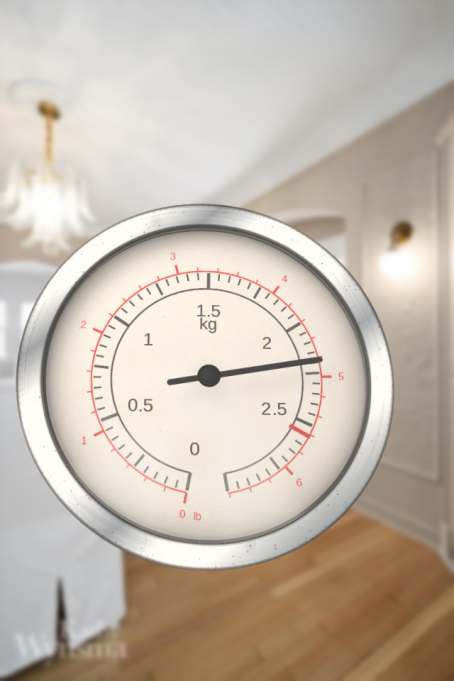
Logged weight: 2.2 kg
